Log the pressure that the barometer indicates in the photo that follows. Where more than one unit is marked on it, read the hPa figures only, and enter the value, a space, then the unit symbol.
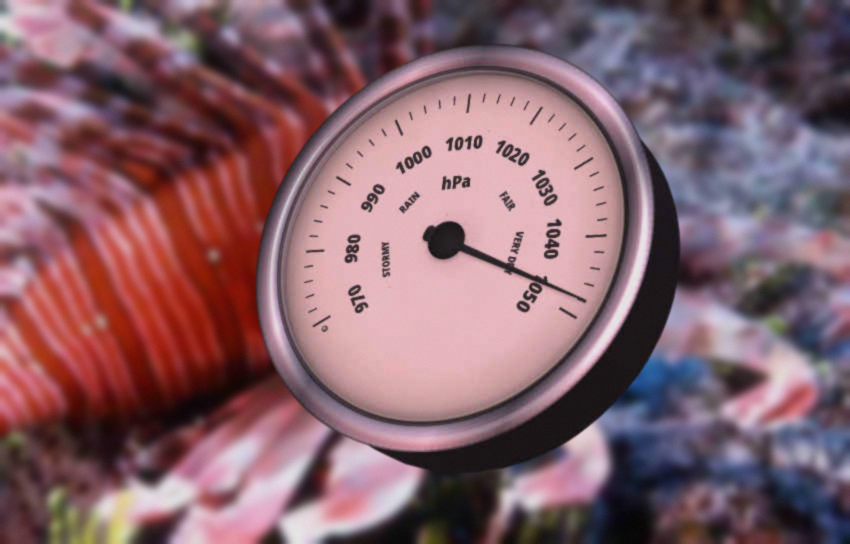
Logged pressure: 1048 hPa
